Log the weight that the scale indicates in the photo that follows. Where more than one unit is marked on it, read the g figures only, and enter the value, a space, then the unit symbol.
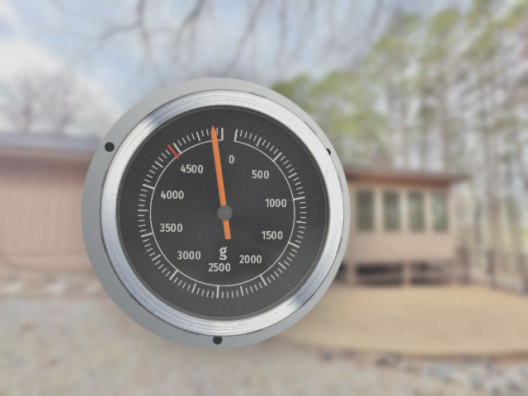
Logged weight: 4900 g
